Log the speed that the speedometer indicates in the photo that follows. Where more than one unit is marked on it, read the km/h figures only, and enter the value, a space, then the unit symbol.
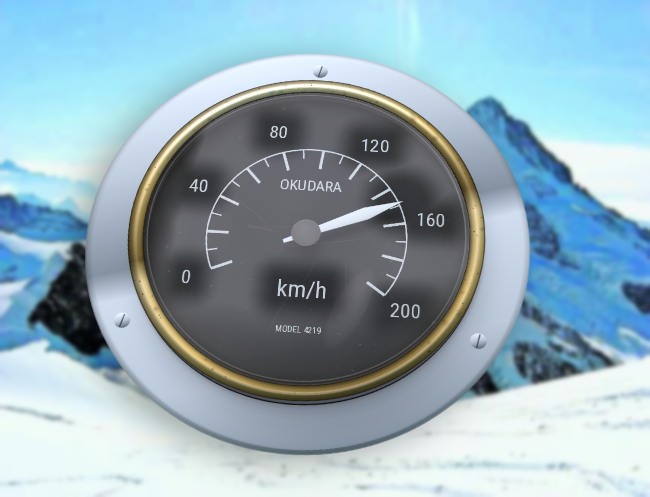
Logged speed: 150 km/h
